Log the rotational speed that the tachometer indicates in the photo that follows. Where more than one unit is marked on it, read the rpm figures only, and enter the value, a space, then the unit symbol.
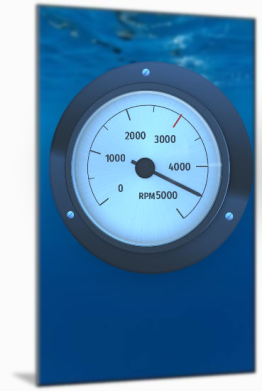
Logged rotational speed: 4500 rpm
